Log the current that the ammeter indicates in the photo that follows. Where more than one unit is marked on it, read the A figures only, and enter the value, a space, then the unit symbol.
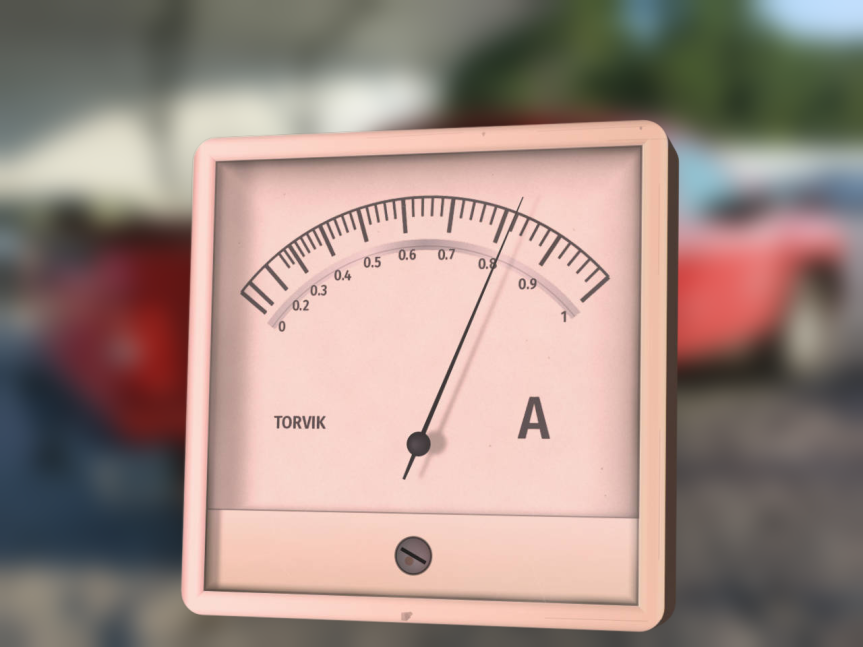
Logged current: 0.82 A
